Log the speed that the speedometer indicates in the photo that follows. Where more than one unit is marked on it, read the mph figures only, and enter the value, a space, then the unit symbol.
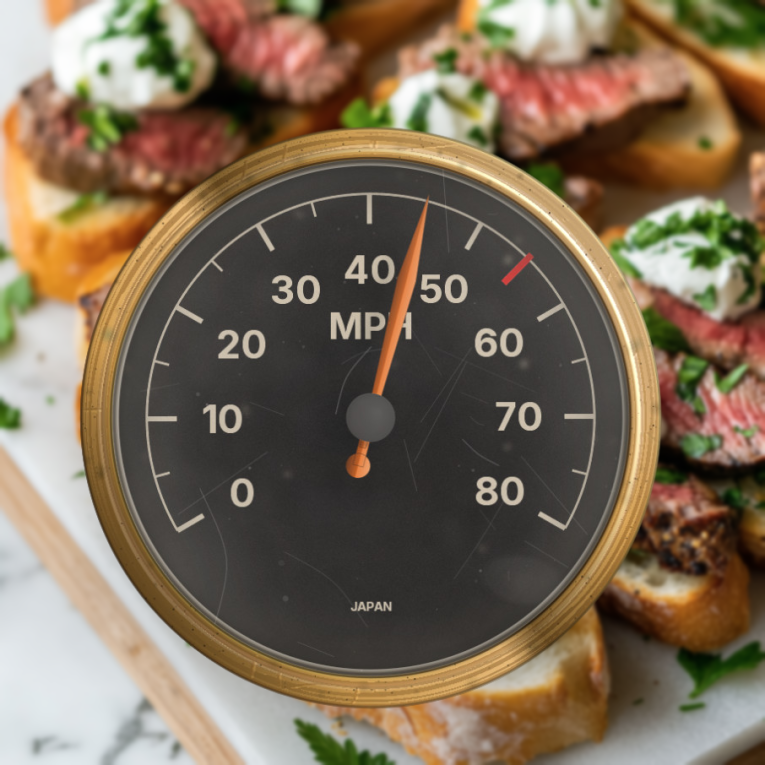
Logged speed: 45 mph
